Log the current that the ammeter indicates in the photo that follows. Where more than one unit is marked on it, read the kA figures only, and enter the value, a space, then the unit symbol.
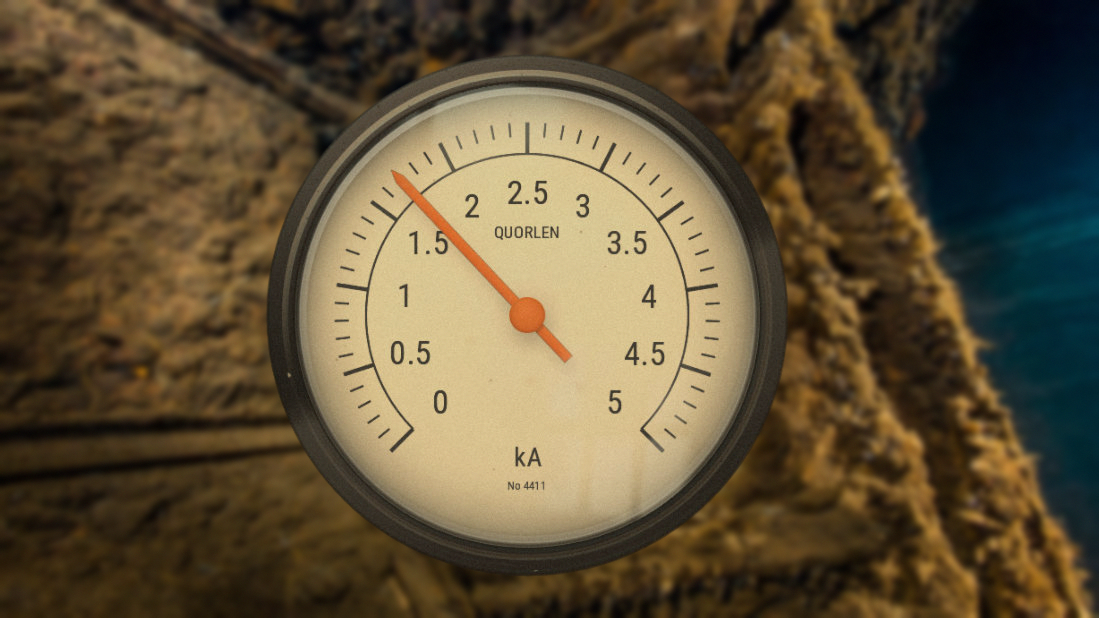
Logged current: 1.7 kA
